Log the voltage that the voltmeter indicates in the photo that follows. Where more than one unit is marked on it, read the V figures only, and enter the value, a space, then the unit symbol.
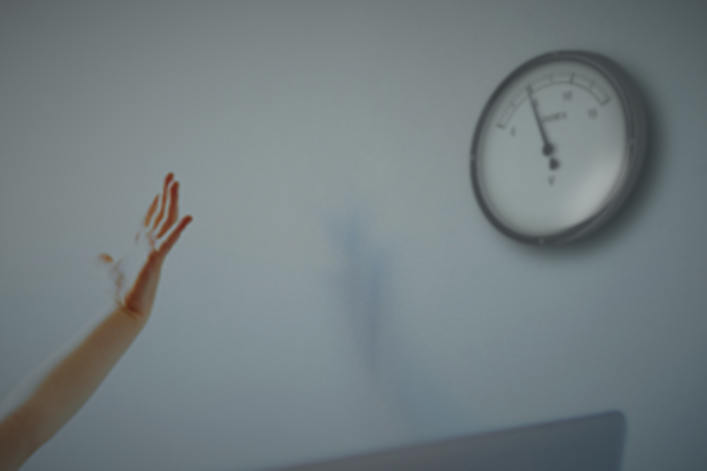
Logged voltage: 5 V
